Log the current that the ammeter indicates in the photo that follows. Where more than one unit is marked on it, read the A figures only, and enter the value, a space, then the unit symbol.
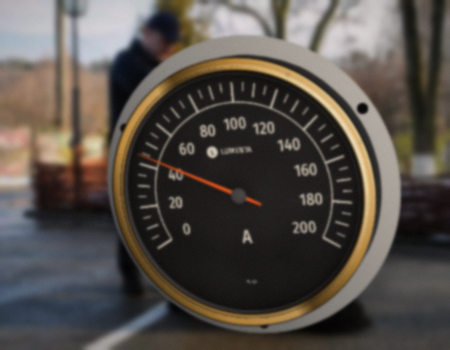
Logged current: 45 A
